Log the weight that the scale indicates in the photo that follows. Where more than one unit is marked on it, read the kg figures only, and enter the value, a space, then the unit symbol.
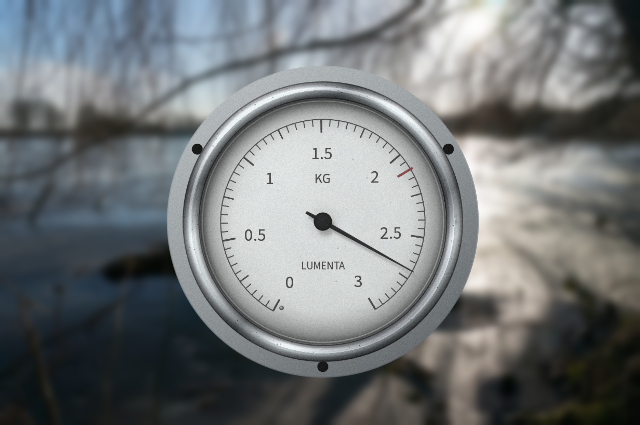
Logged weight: 2.7 kg
